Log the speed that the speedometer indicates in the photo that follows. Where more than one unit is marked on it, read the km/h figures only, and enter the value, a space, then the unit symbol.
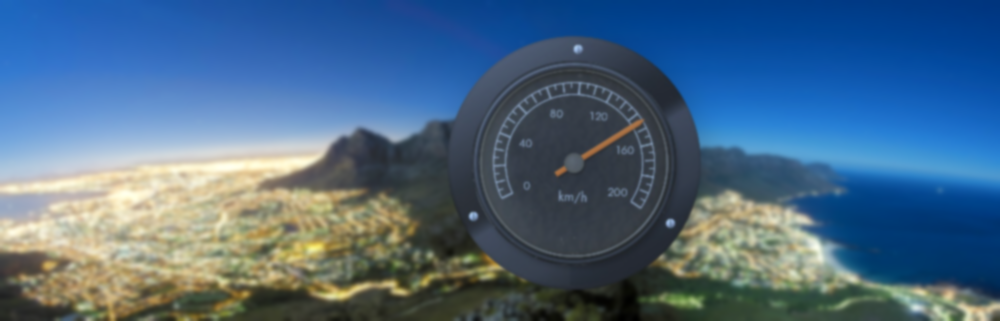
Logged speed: 145 km/h
